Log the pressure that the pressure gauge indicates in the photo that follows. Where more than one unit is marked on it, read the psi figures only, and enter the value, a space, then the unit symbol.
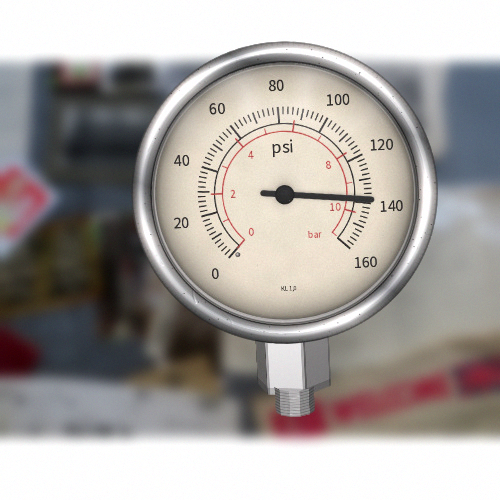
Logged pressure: 138 psi
